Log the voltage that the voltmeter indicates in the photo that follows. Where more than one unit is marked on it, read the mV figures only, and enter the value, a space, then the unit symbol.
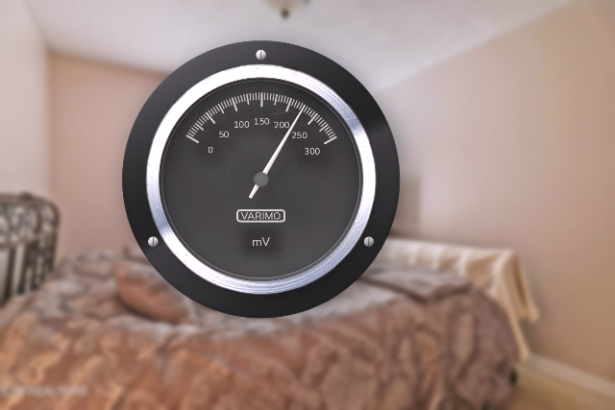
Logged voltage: 225 mV
